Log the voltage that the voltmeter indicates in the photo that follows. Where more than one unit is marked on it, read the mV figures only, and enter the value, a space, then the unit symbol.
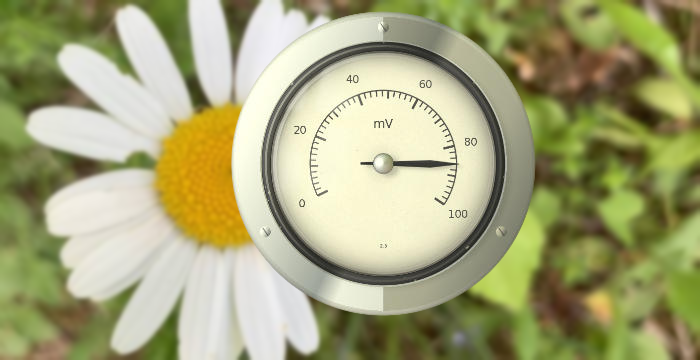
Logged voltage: 86 mV
